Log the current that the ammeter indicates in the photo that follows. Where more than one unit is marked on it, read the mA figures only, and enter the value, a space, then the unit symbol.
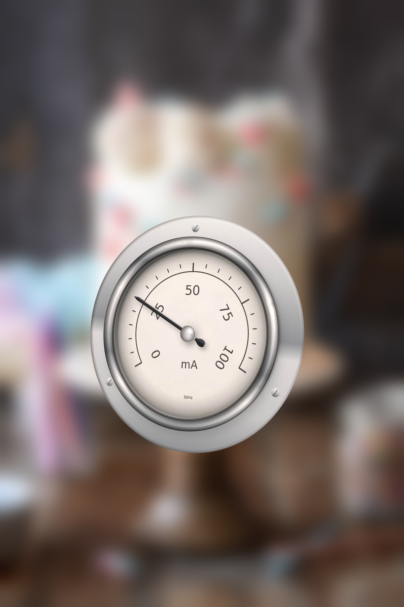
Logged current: 25 mA
